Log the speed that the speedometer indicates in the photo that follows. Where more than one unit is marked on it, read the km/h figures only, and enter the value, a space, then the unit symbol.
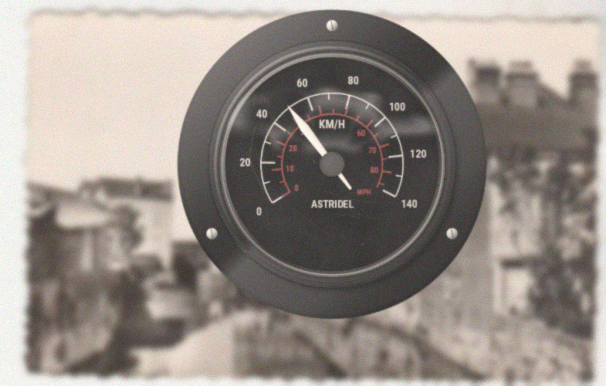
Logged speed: 50 km/h
